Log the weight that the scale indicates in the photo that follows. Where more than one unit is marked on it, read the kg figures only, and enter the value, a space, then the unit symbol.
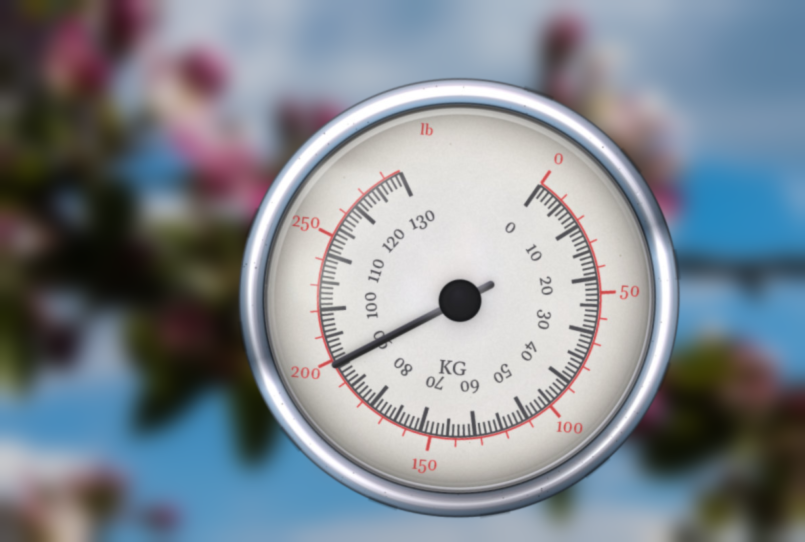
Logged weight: 90 kg
